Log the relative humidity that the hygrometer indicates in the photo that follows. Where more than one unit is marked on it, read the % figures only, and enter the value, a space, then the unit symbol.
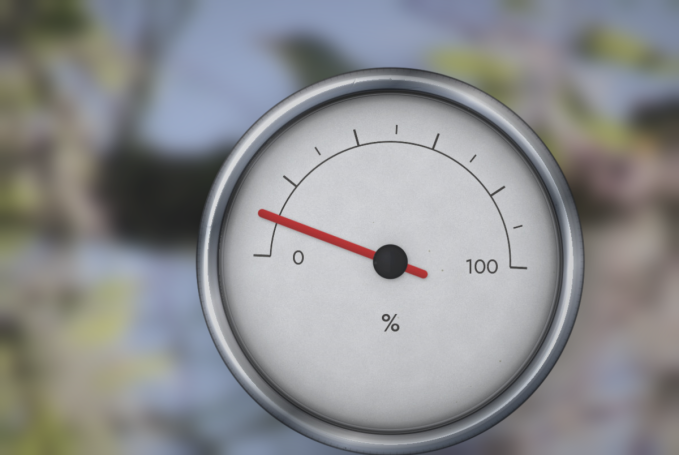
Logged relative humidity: 10 %
